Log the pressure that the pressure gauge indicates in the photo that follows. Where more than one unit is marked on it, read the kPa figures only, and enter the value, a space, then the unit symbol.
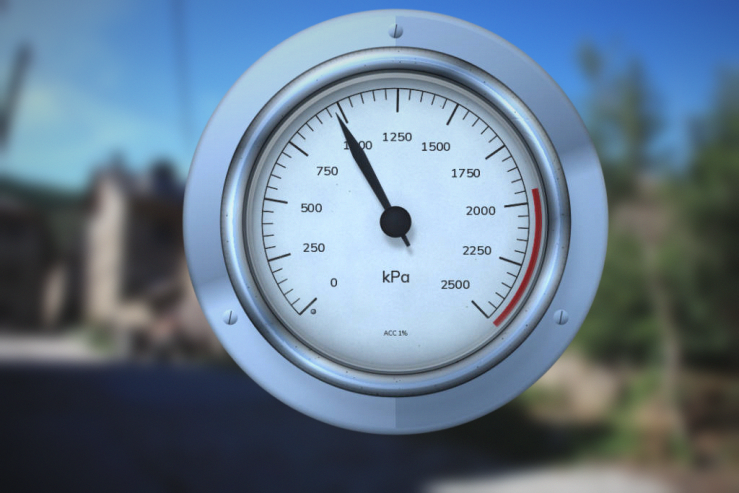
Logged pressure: 975 kPa
